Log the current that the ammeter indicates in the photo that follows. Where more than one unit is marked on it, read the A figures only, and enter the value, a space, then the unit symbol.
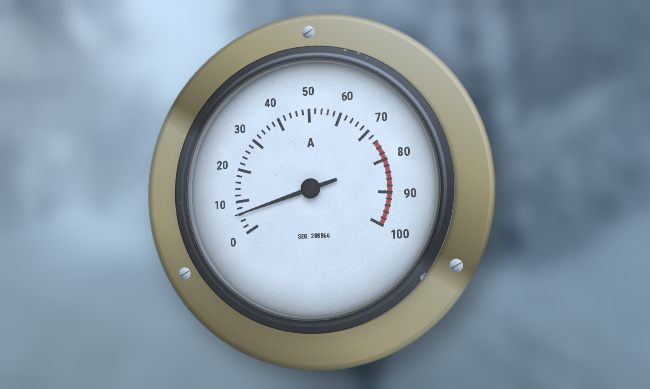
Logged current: 6 A
